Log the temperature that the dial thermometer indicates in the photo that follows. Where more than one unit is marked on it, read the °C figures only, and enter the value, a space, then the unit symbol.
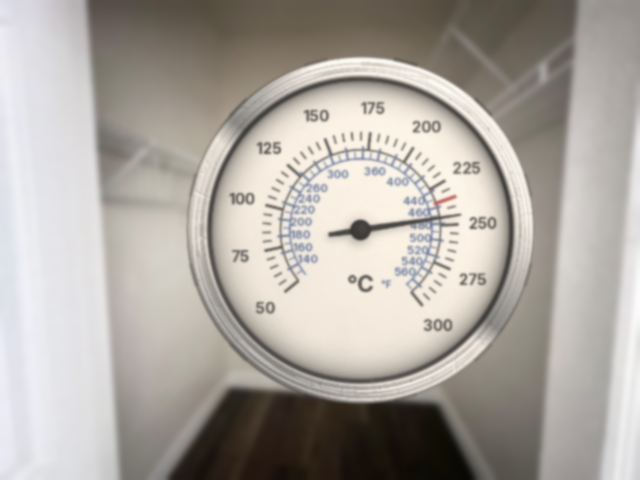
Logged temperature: 245 °C
